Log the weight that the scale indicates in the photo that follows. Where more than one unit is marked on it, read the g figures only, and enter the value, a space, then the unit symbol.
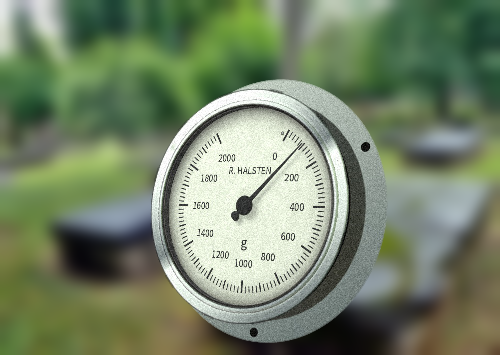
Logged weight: 100 g
